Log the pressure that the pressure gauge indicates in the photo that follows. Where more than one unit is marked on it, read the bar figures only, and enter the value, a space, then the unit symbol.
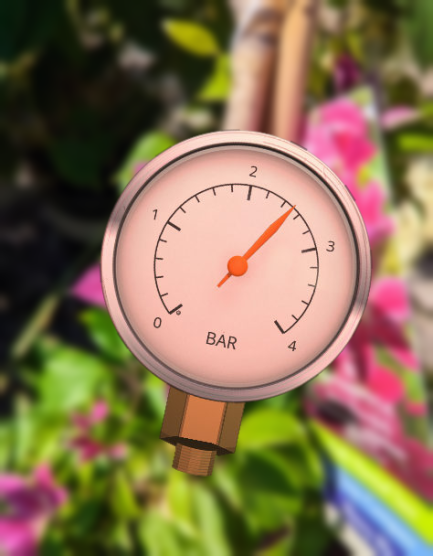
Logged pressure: 2.5 bar
